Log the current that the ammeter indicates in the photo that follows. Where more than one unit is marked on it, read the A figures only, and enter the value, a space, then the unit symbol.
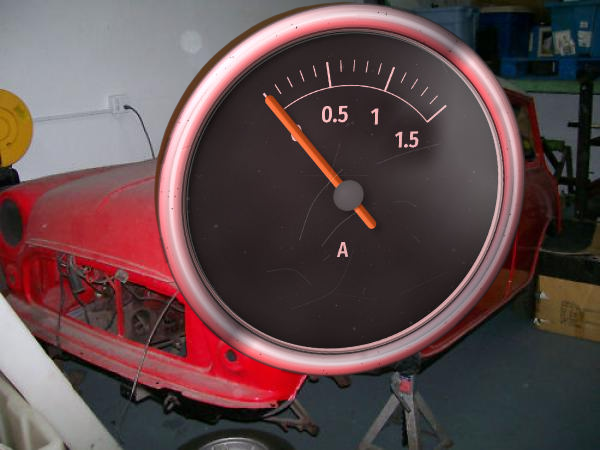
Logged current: 0 A
